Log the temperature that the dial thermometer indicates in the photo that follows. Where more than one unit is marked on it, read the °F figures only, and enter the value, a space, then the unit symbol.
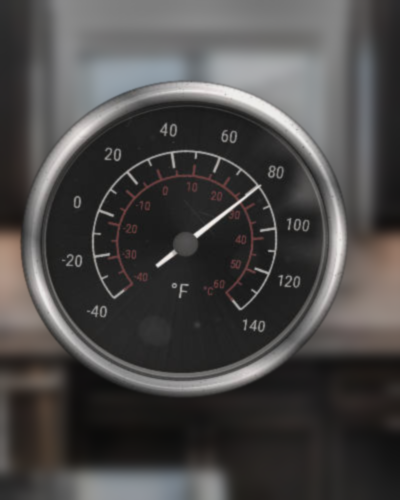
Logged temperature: 80 °F
